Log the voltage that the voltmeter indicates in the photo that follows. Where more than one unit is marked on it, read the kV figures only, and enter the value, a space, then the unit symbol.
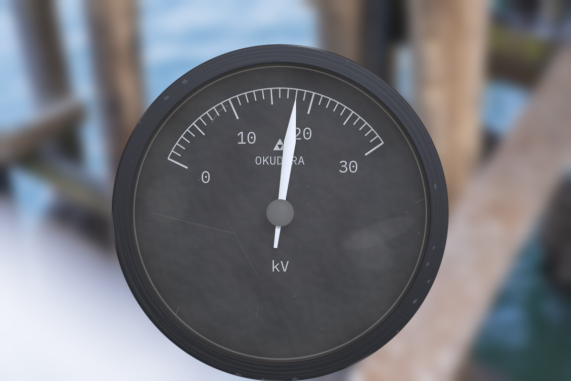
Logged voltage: 18 kV
